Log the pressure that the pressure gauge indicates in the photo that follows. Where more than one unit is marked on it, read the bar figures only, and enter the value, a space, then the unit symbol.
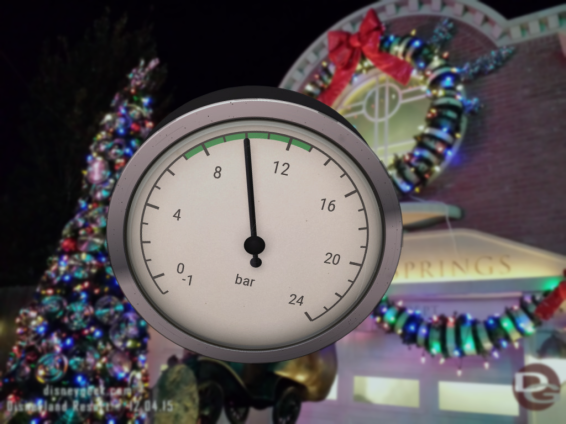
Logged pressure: 10 bar
